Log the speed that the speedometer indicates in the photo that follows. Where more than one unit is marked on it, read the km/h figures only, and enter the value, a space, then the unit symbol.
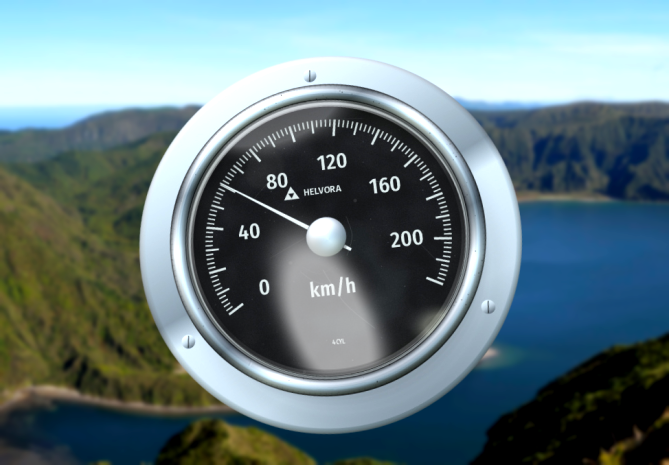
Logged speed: 60 km/h
